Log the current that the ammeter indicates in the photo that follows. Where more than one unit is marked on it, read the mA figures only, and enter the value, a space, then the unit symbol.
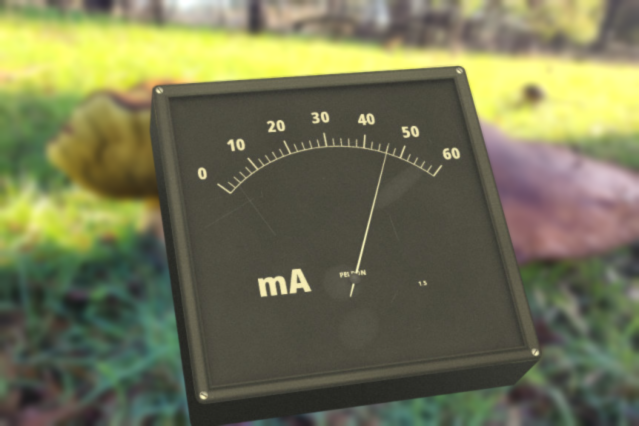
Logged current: 46 mA
